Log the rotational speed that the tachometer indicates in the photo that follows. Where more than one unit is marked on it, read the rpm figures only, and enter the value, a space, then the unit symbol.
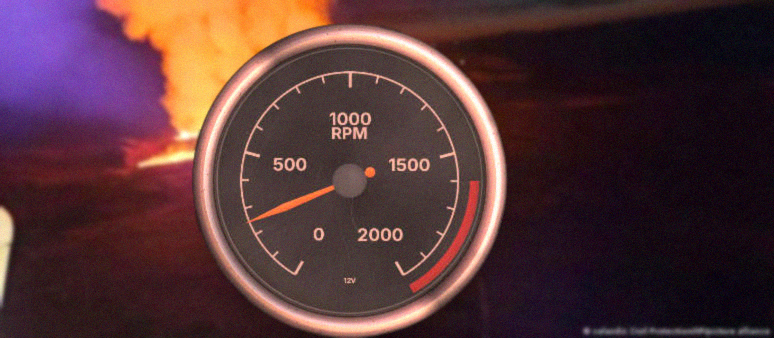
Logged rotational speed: 250 rpm
